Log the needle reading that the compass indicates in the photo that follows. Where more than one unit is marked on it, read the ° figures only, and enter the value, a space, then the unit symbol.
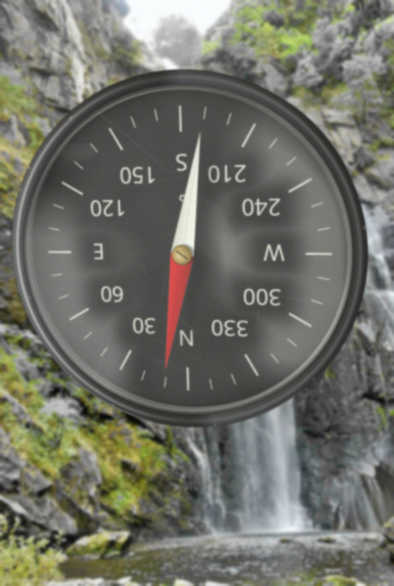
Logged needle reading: 10 °
